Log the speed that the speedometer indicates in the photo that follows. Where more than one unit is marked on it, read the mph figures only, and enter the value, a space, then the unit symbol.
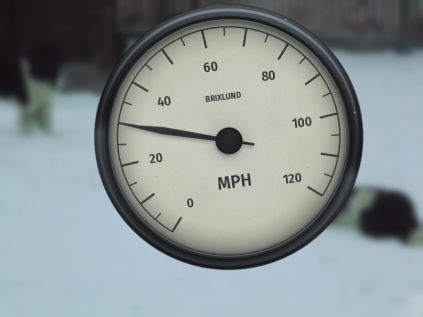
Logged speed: 30 mph
